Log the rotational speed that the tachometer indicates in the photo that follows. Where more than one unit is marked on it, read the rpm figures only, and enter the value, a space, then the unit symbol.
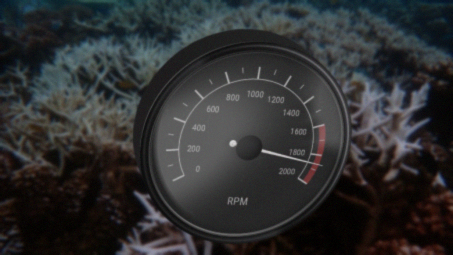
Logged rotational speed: 1850 rpm
